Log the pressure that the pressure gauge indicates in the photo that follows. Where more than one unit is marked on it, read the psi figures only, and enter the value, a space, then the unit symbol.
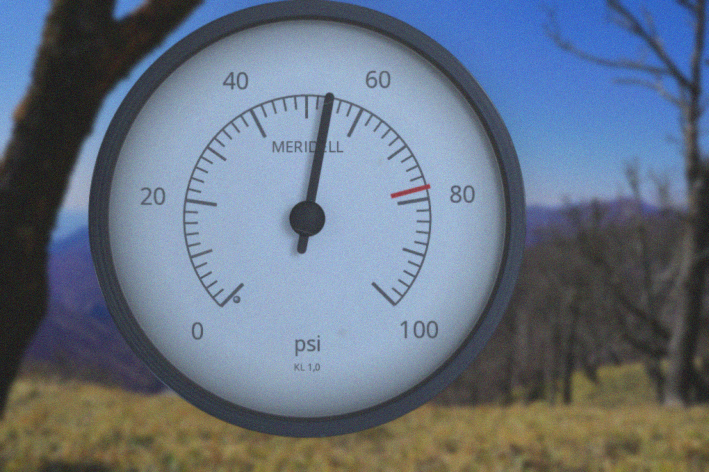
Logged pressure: 54 psi
